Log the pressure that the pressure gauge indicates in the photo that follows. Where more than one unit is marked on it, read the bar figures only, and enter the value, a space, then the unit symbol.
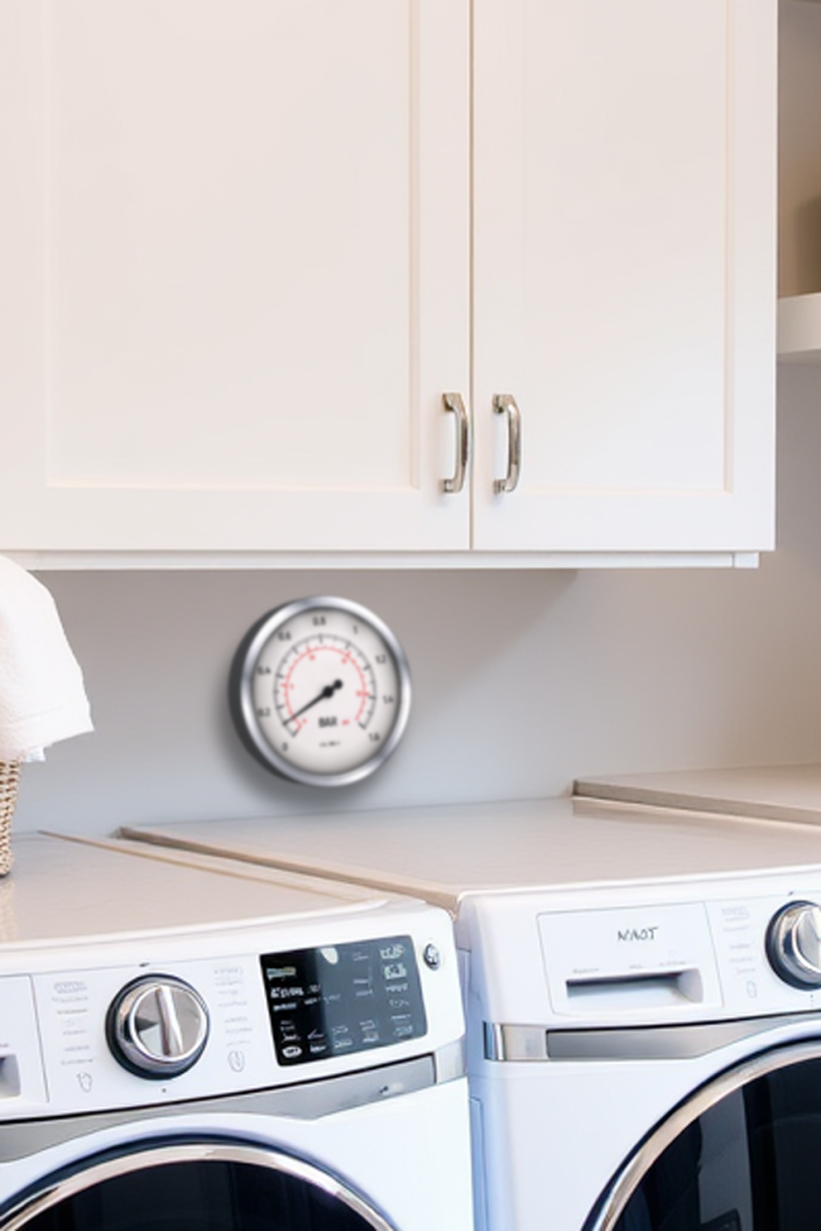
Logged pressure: 0.1 bar
